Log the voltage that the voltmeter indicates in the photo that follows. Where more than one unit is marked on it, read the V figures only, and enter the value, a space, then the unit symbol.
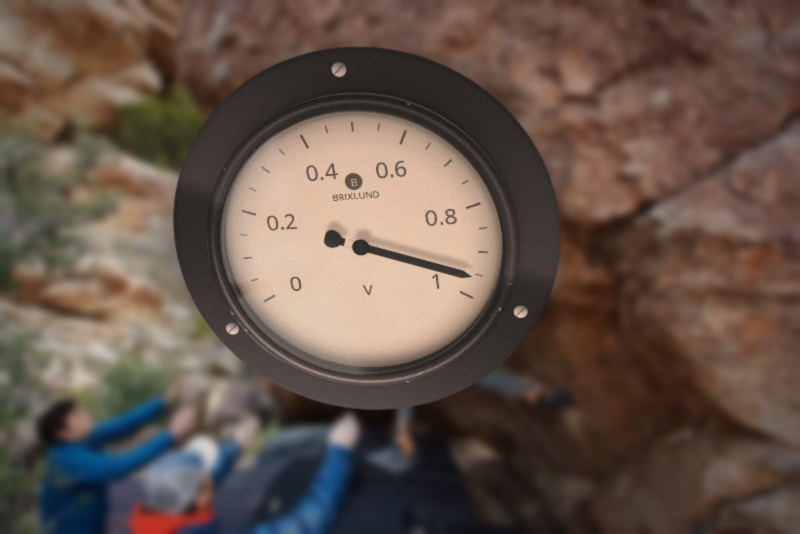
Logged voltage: 0.95 V
